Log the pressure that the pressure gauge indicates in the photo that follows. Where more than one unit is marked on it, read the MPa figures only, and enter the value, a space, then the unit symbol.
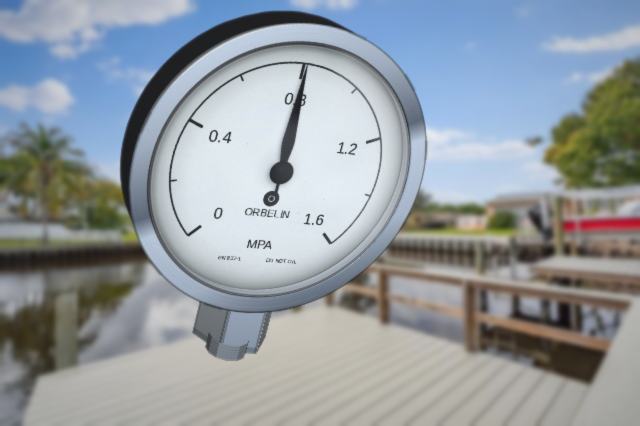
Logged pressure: 0.8 MPa
